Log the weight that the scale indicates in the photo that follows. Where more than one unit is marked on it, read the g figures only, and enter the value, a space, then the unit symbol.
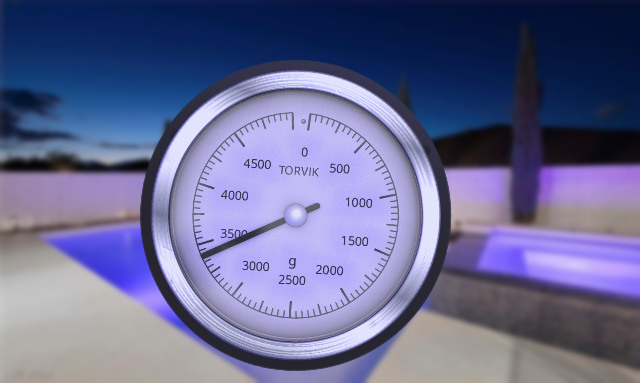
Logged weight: 3400 g
